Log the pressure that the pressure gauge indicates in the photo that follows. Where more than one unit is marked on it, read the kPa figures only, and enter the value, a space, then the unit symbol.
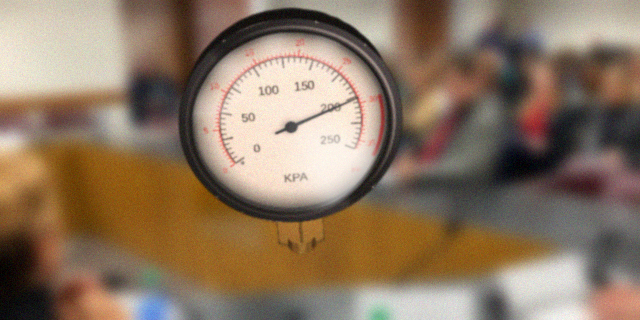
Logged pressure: 200 kPa
